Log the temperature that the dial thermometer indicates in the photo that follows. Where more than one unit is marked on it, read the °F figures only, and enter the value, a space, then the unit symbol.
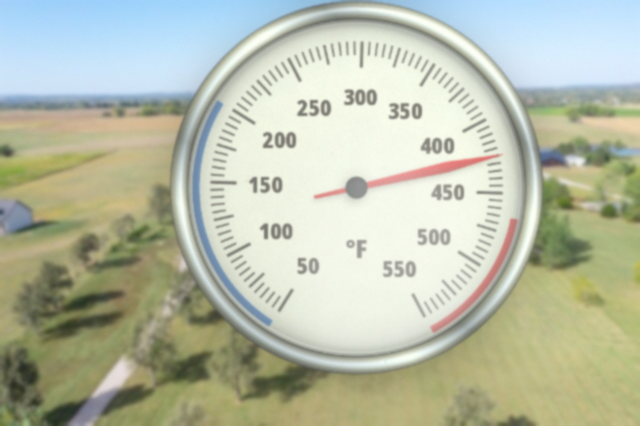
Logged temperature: 425 °F
